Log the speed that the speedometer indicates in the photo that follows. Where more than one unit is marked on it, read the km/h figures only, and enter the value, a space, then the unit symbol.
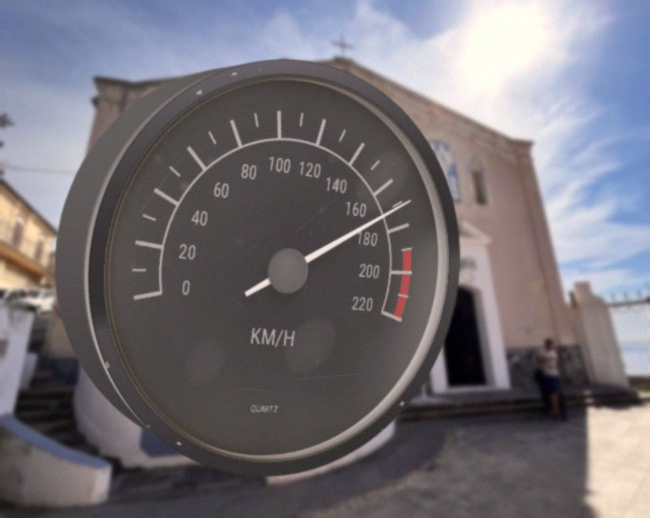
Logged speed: 170 km/h
